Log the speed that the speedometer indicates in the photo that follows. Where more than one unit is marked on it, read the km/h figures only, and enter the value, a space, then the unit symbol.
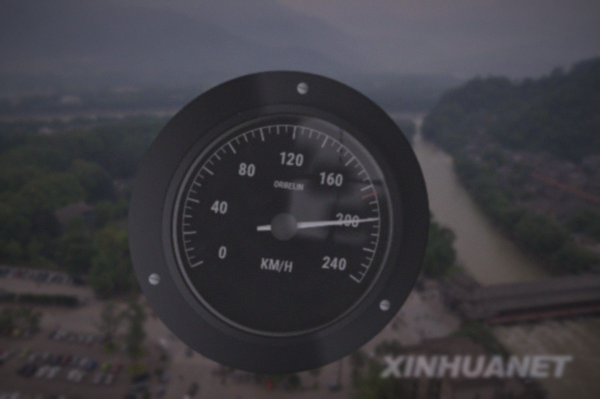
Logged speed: 200 km/h
